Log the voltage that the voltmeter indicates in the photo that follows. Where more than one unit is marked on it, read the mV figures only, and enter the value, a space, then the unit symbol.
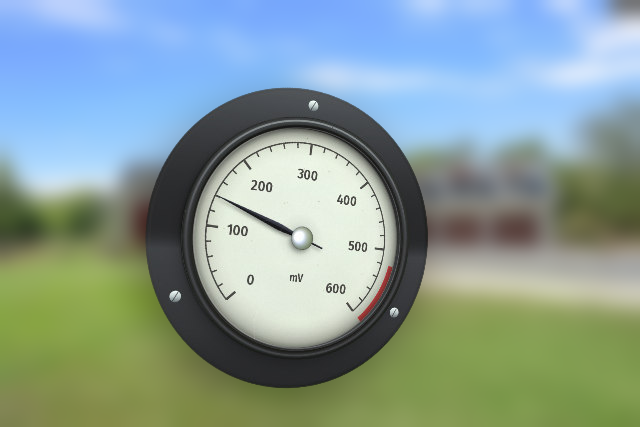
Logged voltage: 140 mV
